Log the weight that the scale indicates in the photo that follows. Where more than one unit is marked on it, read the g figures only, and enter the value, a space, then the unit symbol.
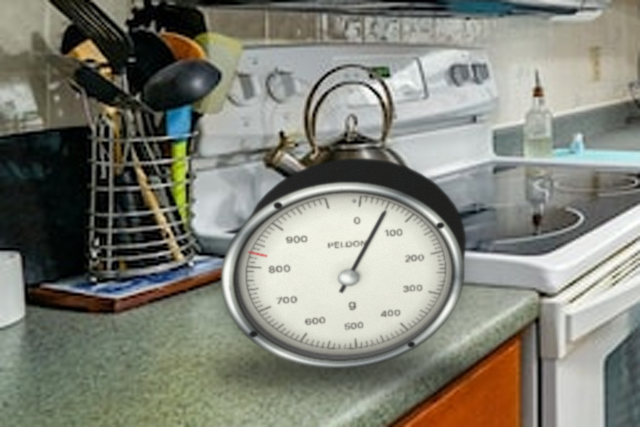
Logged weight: 50 g
